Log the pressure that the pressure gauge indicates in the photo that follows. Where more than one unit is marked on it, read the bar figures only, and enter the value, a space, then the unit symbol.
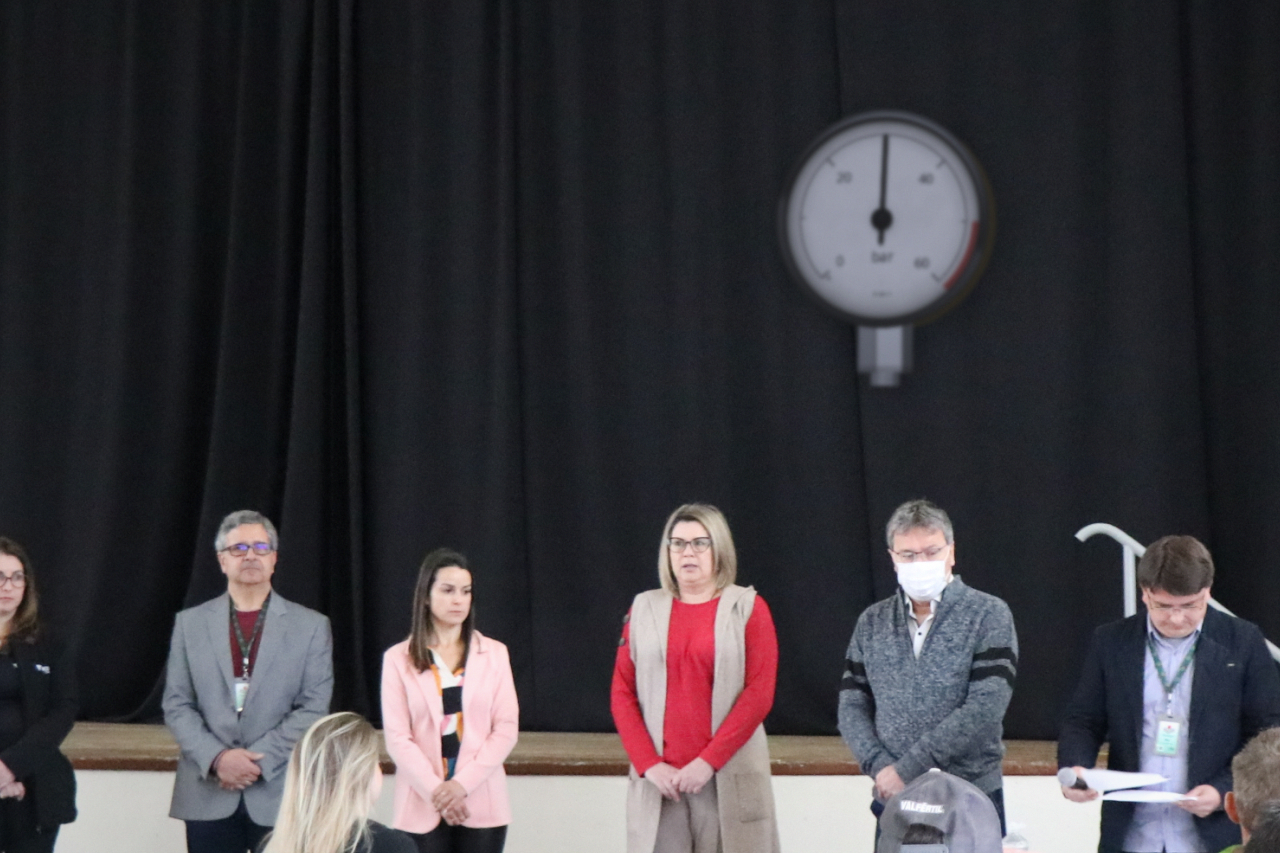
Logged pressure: 30 bar
